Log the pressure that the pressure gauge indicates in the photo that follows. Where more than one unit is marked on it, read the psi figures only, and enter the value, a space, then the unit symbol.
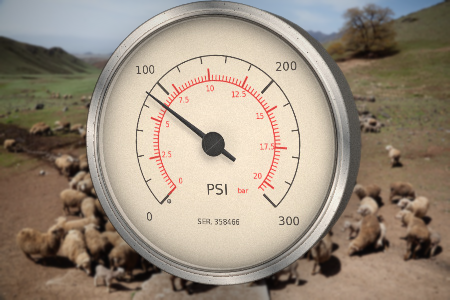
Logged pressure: 90 psi
